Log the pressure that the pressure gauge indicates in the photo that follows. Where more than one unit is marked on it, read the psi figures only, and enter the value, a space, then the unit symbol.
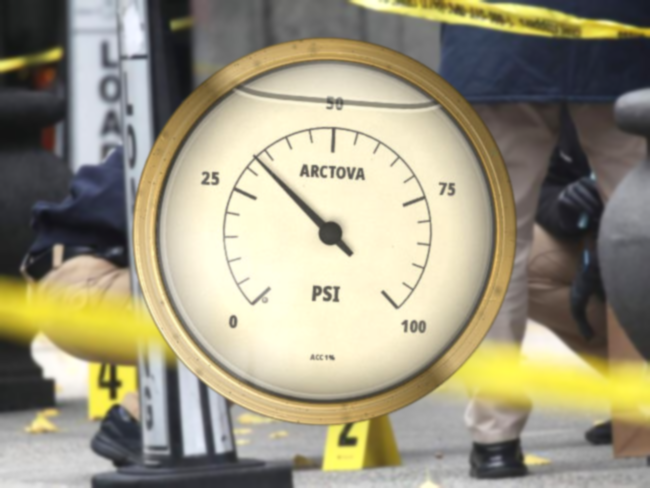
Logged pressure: 32.5 psi
